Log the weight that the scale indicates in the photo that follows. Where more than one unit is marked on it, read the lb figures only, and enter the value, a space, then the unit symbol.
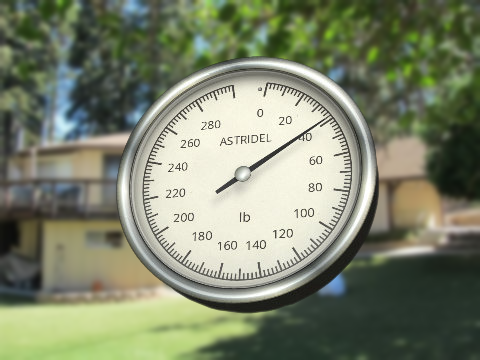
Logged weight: 40 lb
